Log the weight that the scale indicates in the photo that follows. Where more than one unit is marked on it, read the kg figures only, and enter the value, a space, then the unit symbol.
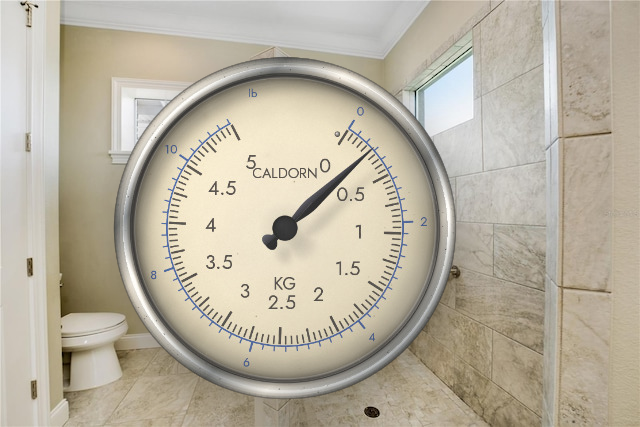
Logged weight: 0.25 kg
